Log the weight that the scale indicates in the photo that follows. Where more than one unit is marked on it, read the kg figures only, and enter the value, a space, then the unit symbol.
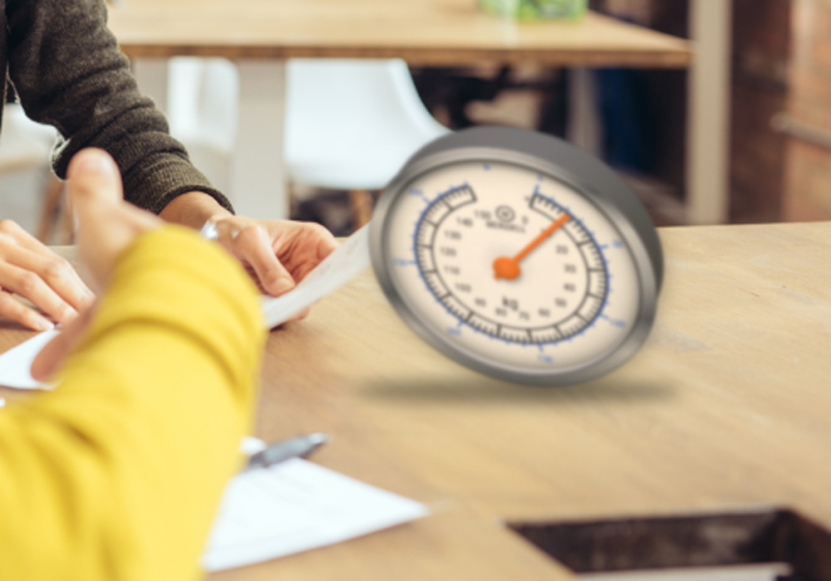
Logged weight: 10 kg
